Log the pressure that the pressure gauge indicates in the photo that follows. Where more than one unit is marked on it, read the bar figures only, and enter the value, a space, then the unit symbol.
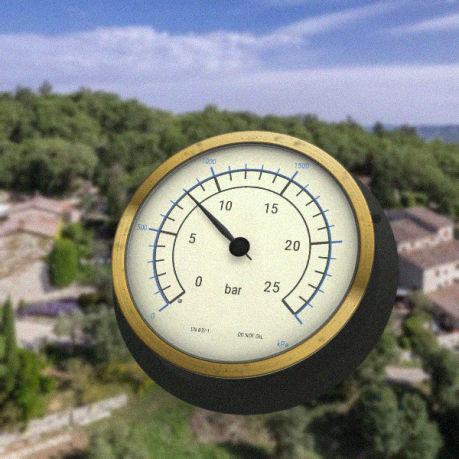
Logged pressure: 8 bar
